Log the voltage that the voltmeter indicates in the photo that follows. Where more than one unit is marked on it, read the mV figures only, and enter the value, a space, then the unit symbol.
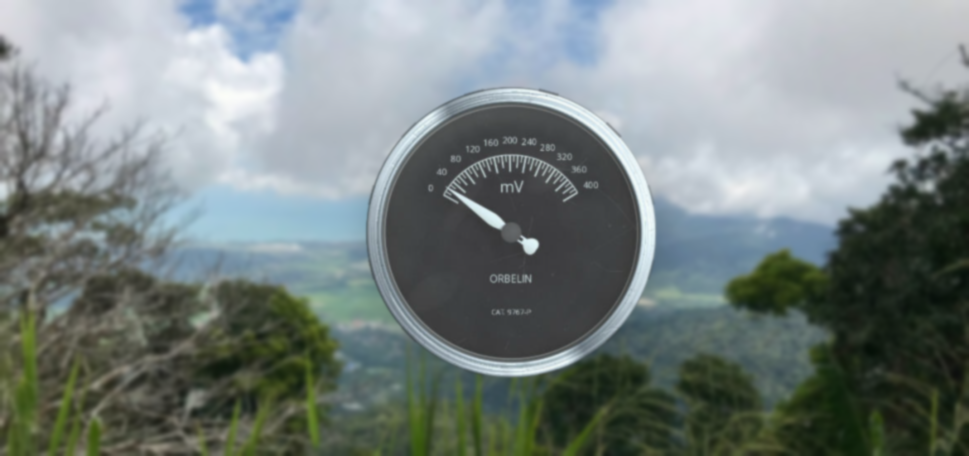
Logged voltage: 20 mV
